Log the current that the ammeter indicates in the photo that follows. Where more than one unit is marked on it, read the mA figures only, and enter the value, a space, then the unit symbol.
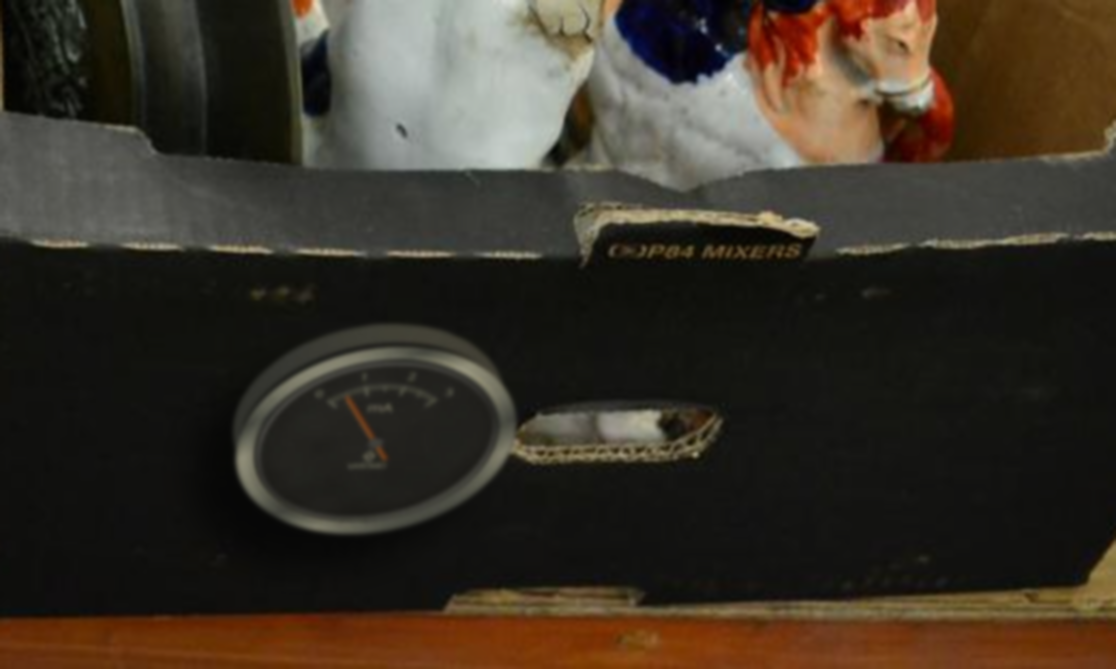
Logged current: 0.5 mA
